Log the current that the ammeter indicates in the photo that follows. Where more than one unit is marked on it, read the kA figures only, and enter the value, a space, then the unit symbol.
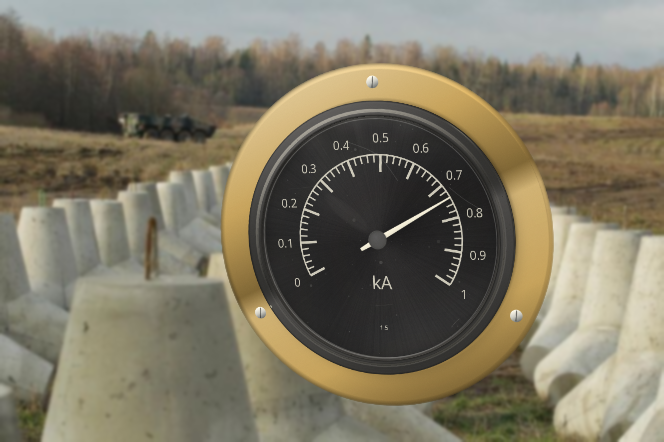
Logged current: 0.74 kA
